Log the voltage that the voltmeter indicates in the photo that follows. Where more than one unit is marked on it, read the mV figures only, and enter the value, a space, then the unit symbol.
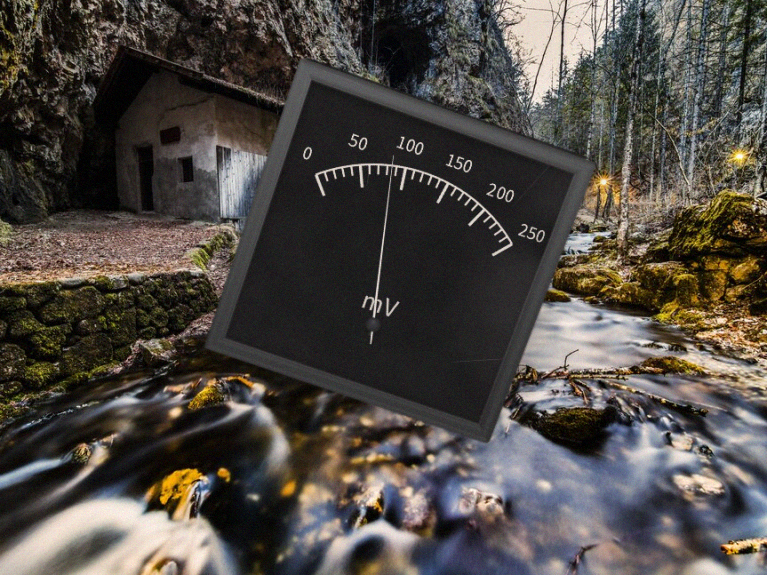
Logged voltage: 85 mV
